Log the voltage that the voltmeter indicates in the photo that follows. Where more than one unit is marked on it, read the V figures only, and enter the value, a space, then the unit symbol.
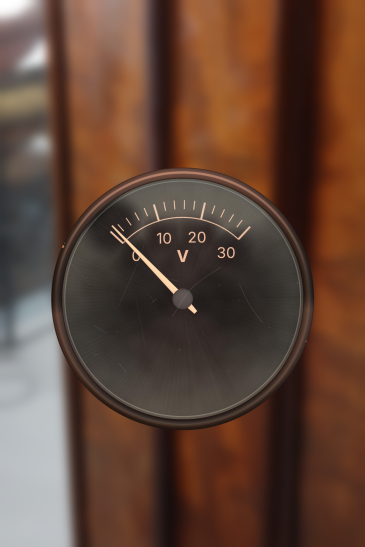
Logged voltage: 1 V
